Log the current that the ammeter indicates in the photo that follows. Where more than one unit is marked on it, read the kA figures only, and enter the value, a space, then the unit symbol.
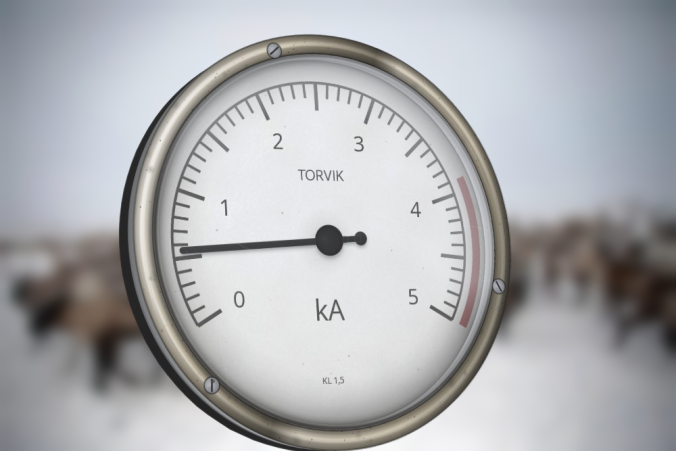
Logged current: 0.55 kA
